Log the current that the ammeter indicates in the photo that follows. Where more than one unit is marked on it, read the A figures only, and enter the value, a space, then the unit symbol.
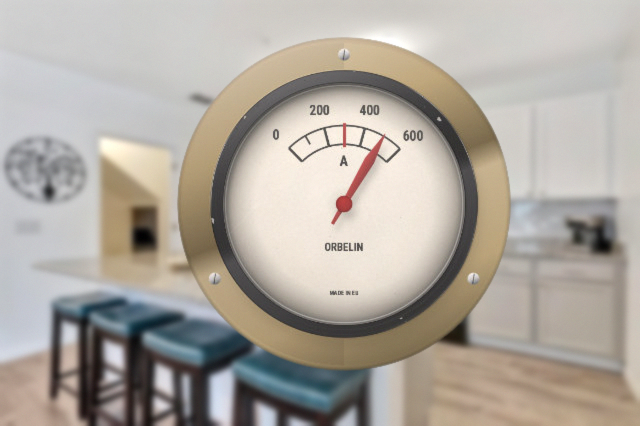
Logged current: 500 A
